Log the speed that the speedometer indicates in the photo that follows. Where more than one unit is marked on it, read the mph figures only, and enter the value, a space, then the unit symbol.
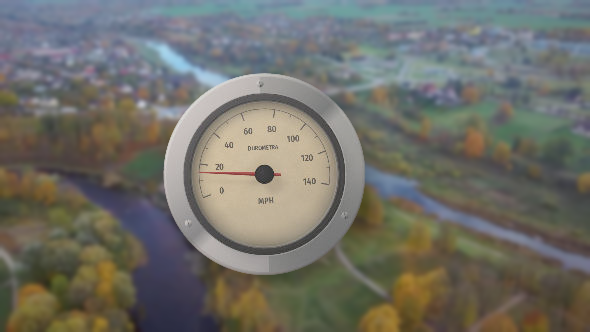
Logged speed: 15 mph
